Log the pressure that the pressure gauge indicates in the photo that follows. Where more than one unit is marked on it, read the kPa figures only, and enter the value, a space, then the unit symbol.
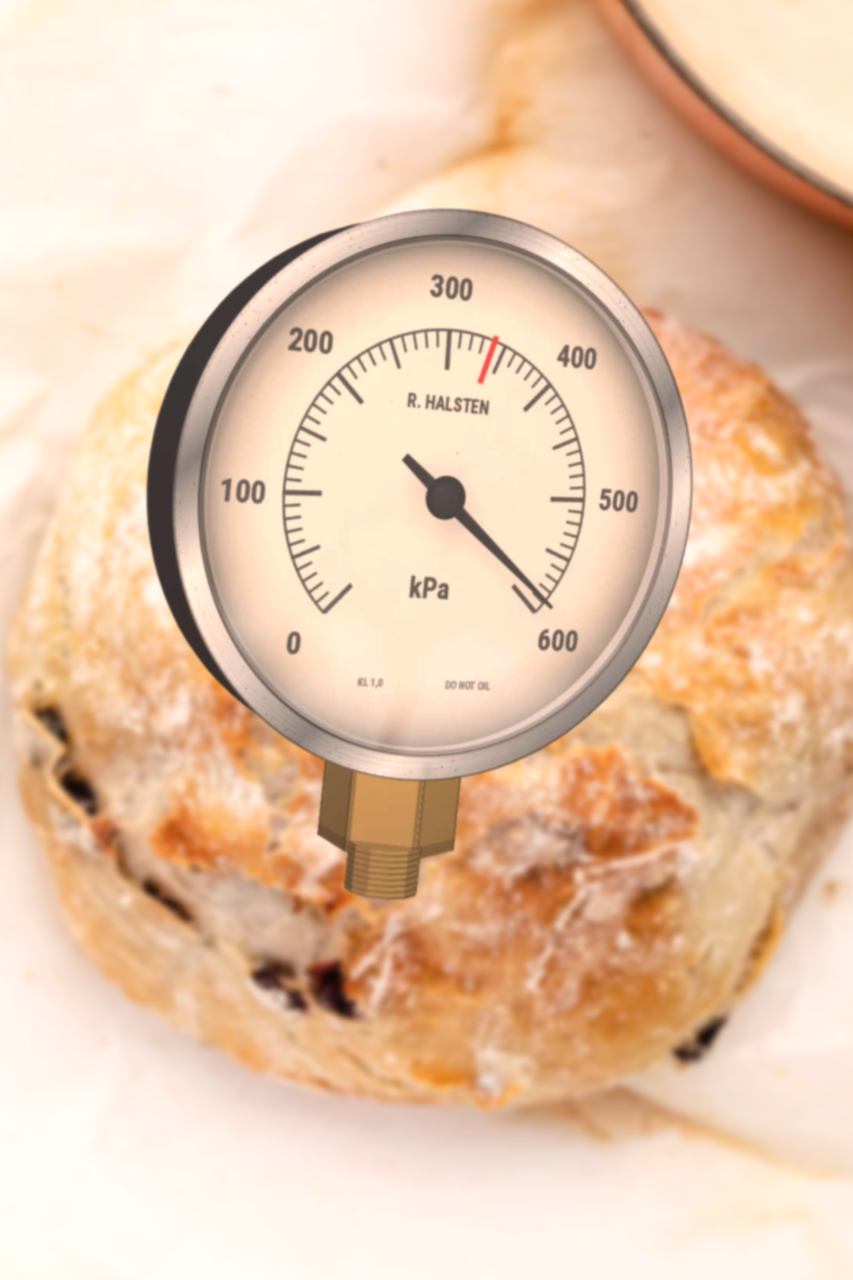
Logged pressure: 590 kPa
